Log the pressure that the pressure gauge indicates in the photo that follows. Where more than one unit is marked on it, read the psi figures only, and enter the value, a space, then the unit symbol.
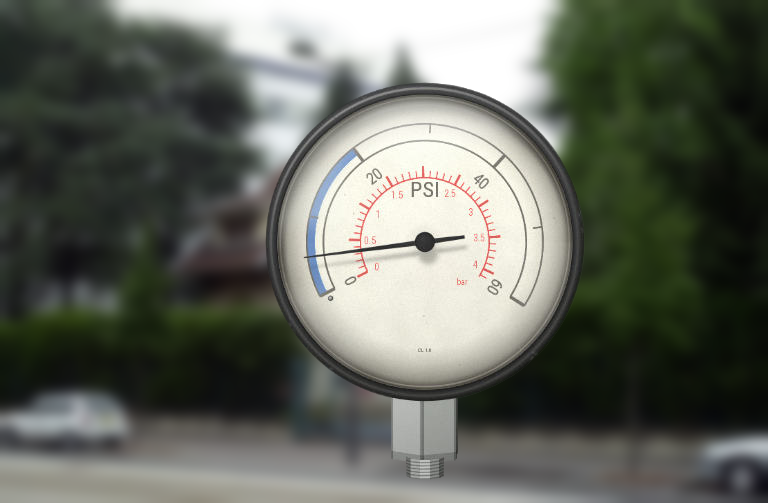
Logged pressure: 5 psi
